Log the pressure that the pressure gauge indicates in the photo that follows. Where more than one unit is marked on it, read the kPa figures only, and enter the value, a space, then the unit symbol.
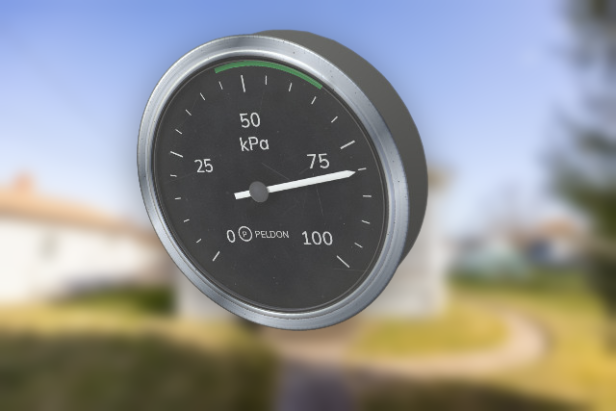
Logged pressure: 80 kPa
